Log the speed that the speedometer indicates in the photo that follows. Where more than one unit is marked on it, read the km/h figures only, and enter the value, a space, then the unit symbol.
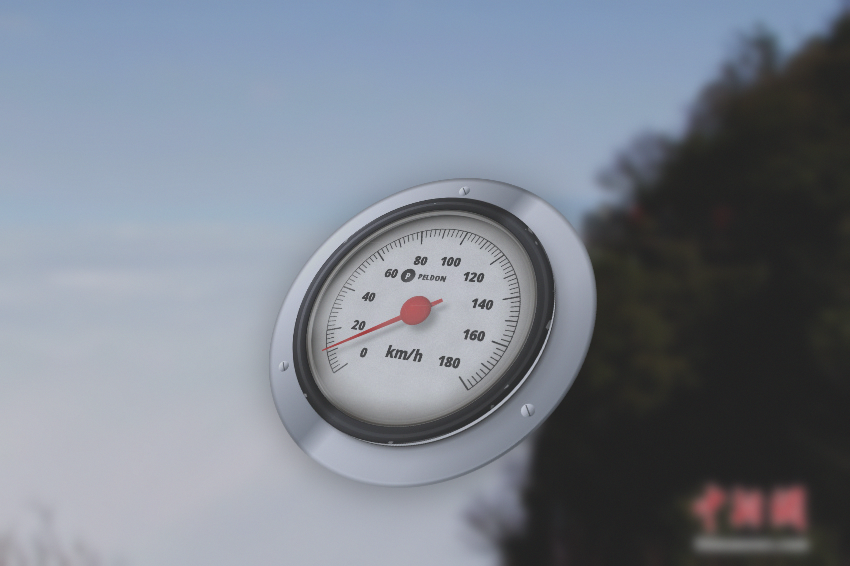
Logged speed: 10 km/h
